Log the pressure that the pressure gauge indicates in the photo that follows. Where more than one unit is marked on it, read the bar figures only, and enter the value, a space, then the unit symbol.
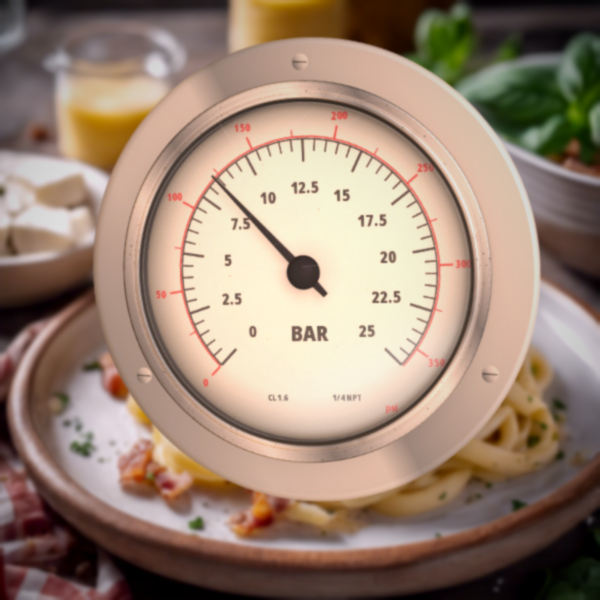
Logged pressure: 8.5 bar
